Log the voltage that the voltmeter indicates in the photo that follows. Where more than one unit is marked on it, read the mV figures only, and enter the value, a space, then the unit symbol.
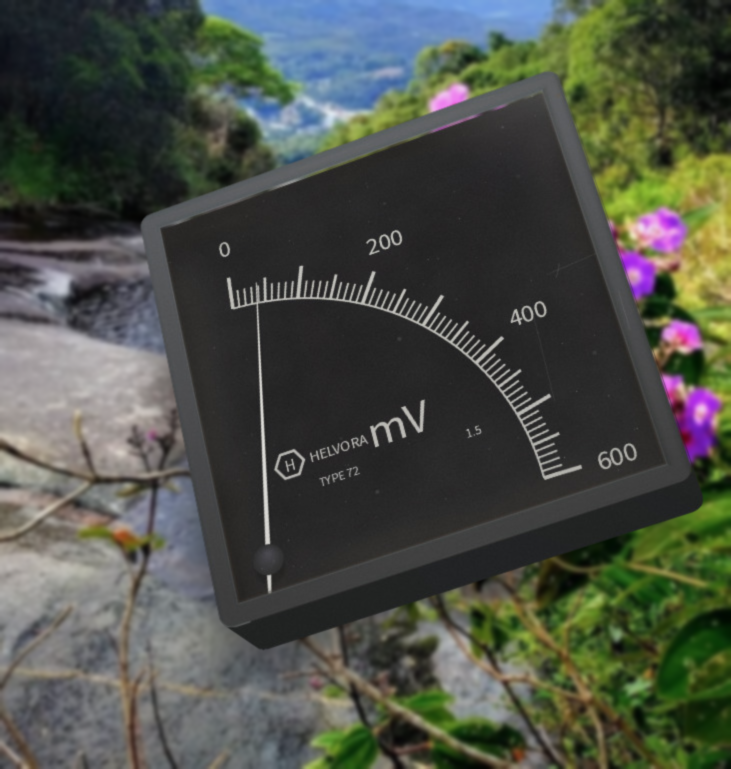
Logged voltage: 40 mV
